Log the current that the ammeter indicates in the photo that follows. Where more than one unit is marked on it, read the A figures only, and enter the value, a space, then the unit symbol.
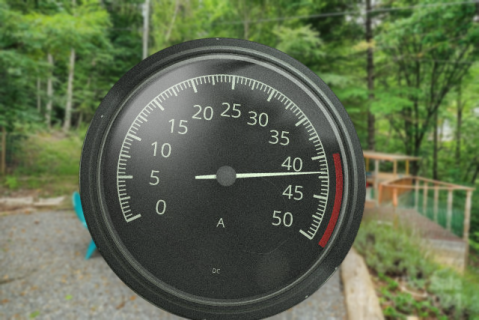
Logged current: 42 A
